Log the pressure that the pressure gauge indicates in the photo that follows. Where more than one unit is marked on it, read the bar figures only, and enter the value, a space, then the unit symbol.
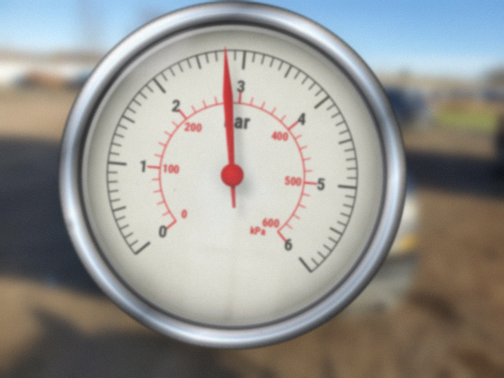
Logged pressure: 2.8 bar
